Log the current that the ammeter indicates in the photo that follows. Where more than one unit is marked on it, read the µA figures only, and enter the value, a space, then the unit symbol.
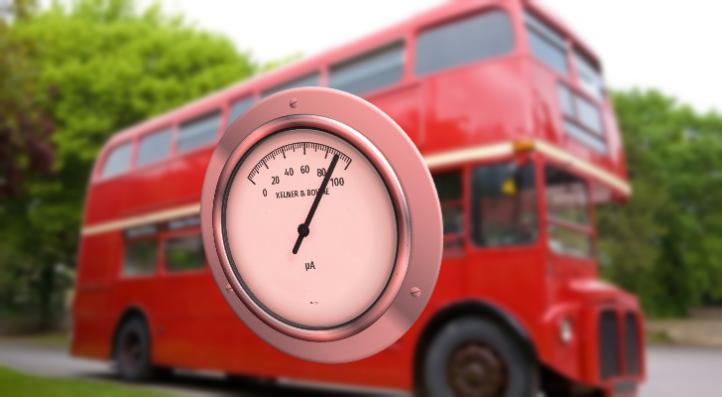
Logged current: 90 µA
